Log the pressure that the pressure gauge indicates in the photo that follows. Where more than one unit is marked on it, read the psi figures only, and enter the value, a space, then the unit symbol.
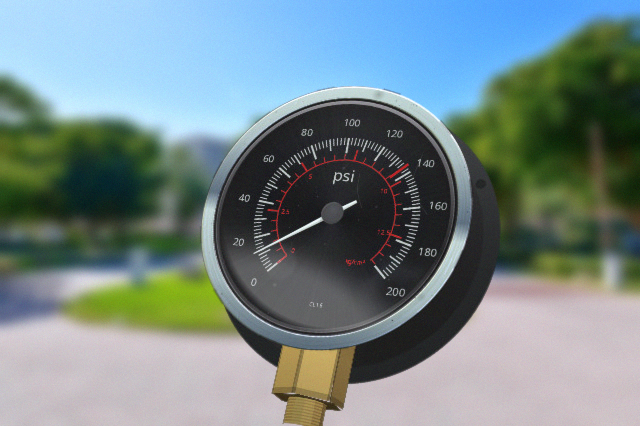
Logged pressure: 10 psi
